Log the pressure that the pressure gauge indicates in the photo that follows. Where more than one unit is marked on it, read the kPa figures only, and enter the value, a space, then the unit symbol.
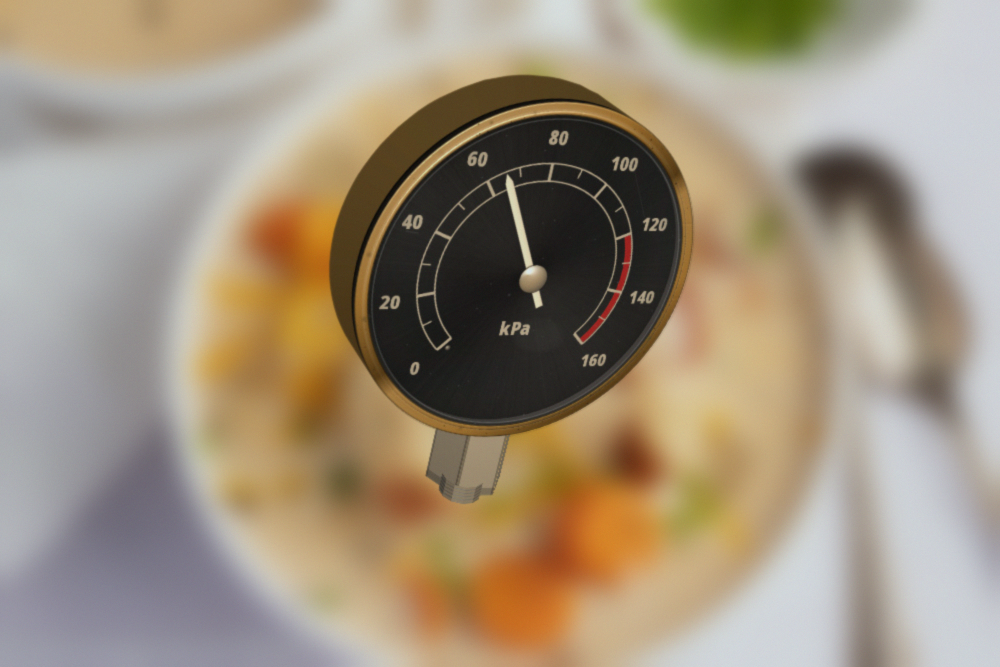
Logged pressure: 65 kPa
